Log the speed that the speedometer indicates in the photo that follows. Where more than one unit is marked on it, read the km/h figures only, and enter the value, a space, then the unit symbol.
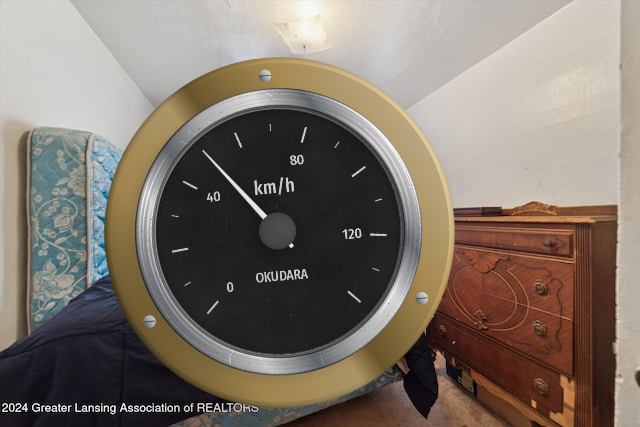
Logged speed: 50 km/h
